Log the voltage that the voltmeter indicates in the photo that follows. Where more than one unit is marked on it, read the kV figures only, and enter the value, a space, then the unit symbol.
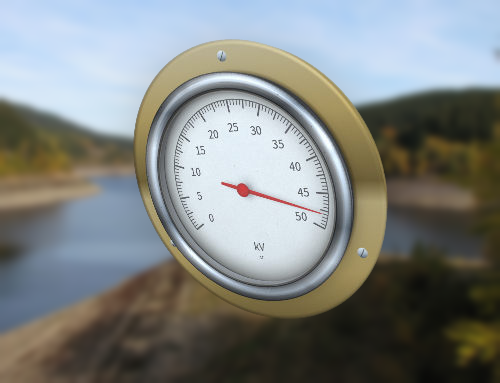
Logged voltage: 47.5 kV
